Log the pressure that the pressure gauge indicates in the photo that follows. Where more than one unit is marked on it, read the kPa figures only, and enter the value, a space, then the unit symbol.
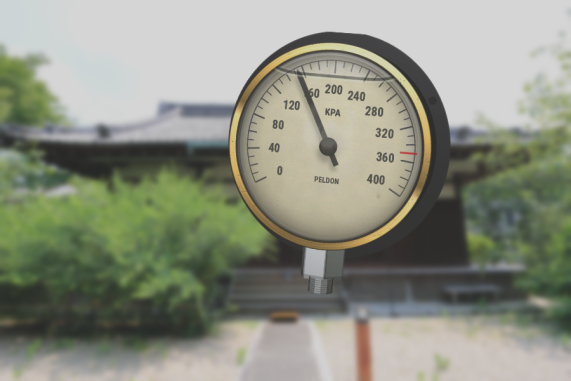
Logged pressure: 155 kPa
